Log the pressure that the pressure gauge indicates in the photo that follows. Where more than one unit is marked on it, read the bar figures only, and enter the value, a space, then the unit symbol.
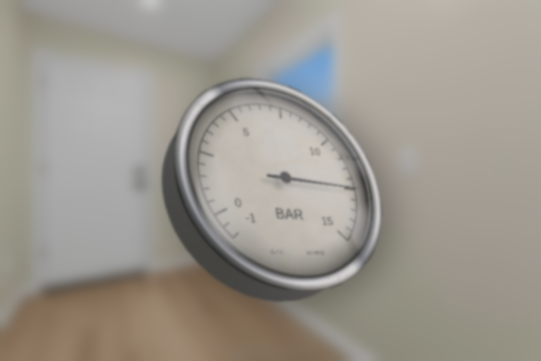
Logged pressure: 12.5 bar
